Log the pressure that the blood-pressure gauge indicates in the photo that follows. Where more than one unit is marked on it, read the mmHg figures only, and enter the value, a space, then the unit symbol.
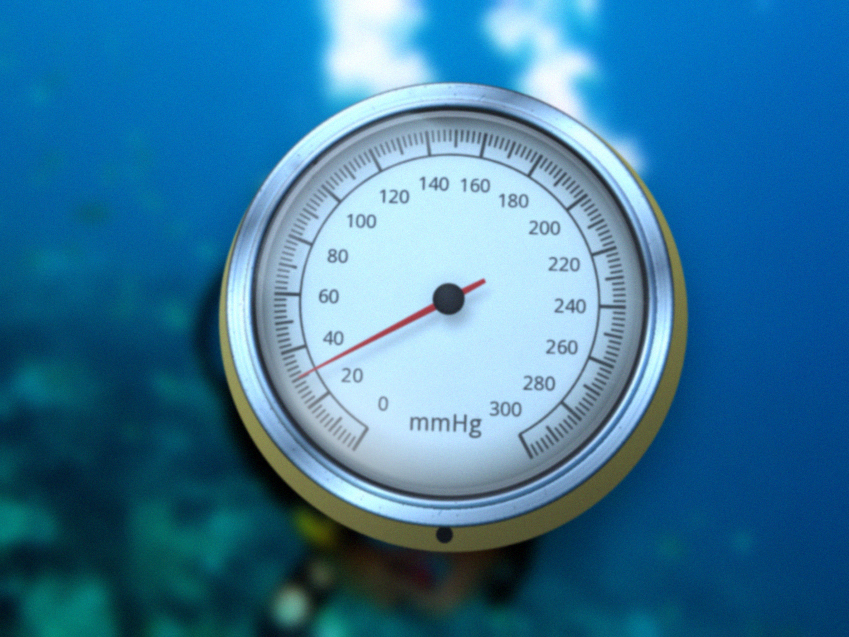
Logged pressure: 30 mmHg
